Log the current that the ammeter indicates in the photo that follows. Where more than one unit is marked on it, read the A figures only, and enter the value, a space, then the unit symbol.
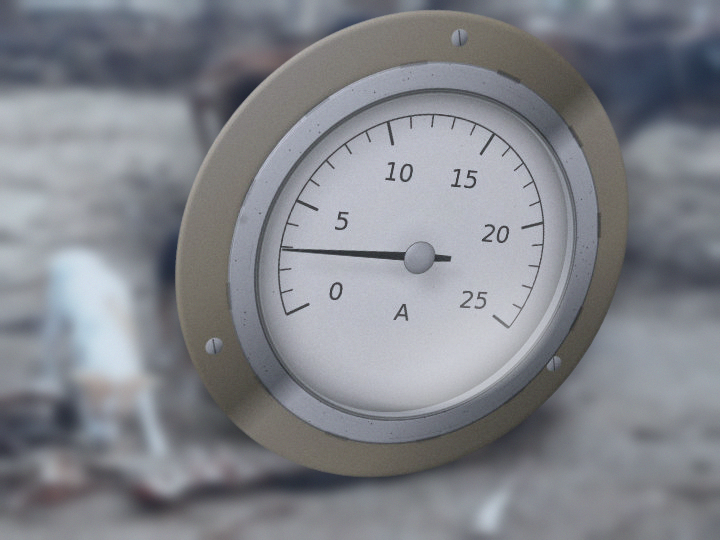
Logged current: 3 A
